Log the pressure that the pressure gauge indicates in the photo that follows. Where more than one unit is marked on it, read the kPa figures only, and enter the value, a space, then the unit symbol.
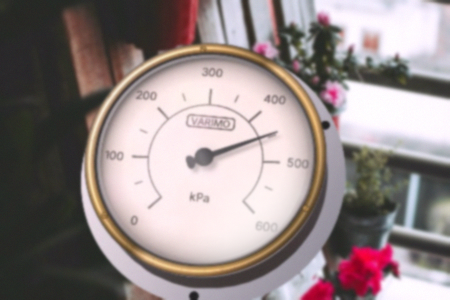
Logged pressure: 450 kPa
